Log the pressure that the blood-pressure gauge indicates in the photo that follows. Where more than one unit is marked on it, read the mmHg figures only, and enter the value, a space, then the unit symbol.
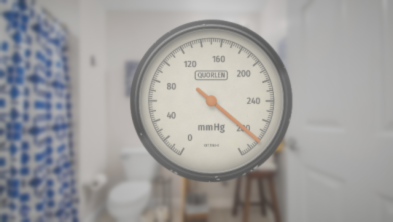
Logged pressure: 280 mmHg
